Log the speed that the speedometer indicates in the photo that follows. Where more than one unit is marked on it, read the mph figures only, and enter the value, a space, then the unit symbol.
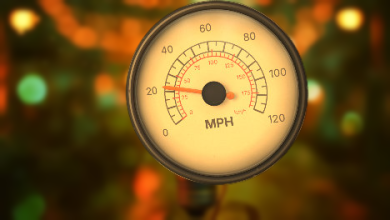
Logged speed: 22.5 mph
